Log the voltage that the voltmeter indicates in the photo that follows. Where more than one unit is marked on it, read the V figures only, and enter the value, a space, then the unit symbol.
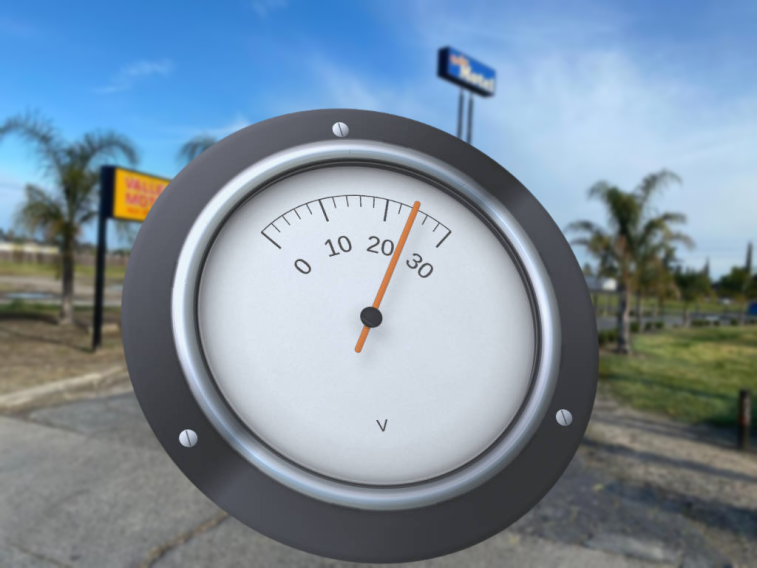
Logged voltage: 24 V
